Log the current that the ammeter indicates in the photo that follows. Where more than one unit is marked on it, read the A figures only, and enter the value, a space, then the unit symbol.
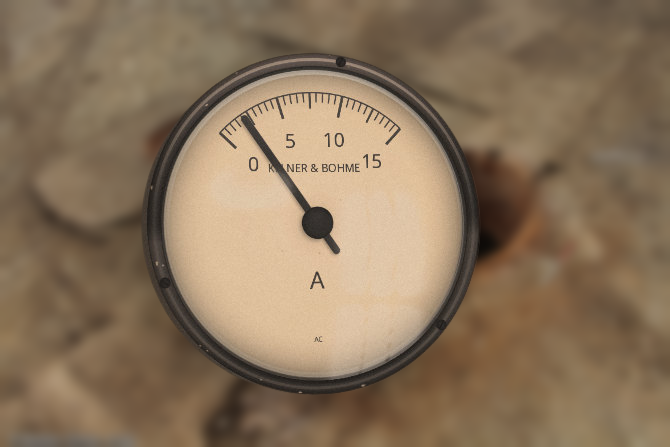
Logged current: 2 A
